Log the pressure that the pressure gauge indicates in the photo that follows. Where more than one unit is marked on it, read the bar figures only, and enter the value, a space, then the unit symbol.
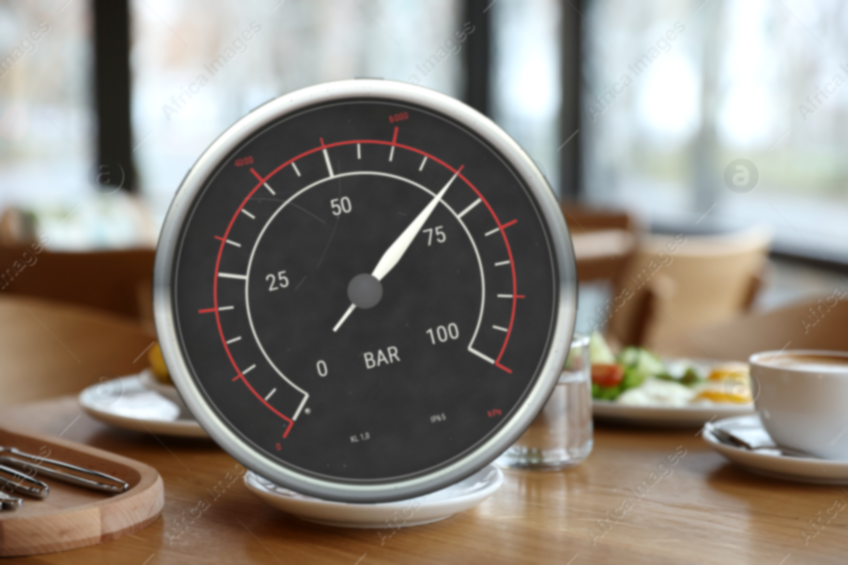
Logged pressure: 70 bar
